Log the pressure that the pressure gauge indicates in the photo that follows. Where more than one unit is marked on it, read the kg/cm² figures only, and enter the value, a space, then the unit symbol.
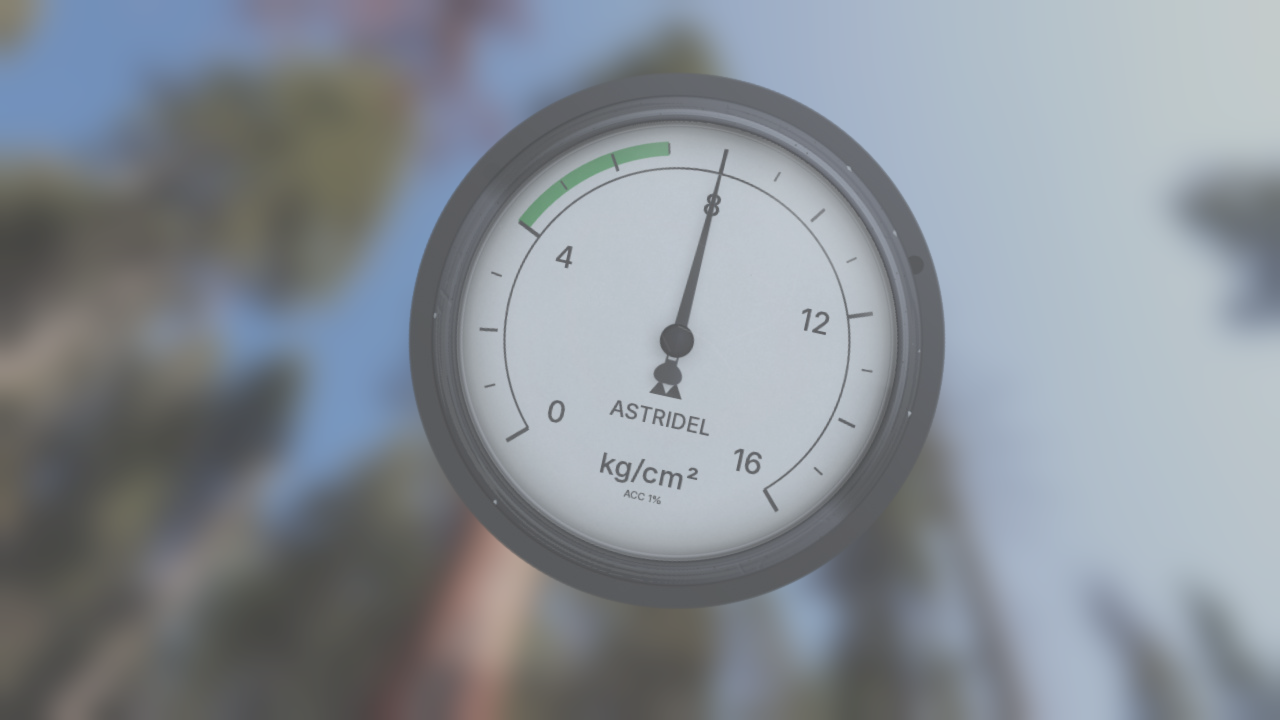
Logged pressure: 8 kg/cm²
